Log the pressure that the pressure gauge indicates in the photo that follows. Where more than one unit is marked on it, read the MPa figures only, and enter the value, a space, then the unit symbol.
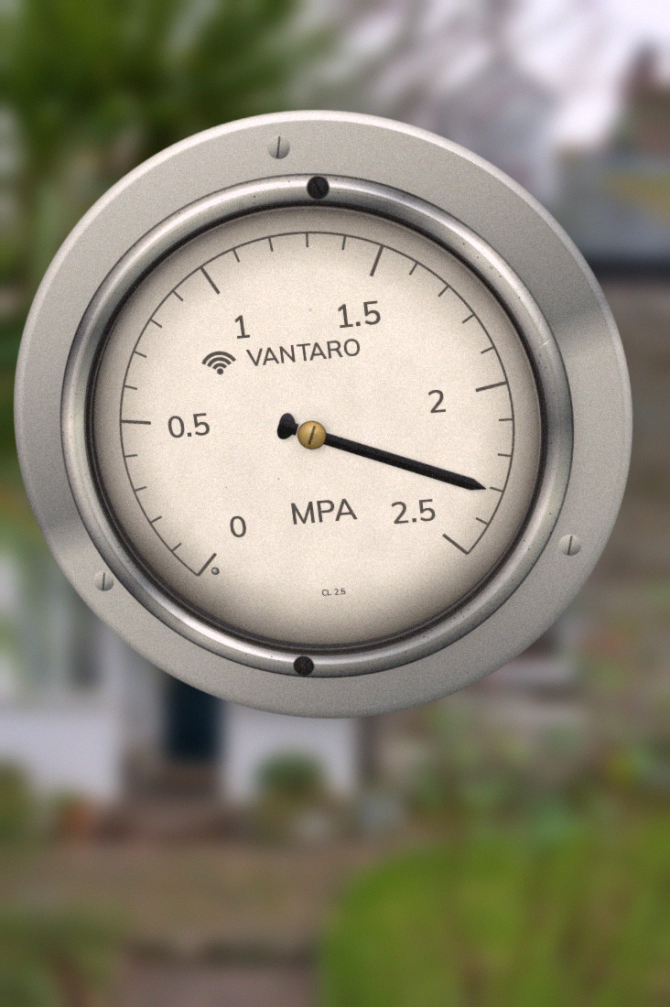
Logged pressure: 2.3 MPa
